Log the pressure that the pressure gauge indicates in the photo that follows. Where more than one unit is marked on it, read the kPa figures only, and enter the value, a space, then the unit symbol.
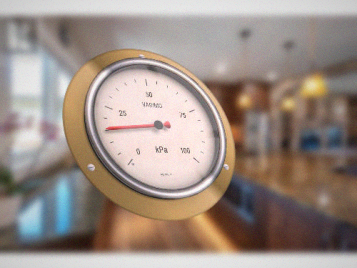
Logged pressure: 15 kPa
